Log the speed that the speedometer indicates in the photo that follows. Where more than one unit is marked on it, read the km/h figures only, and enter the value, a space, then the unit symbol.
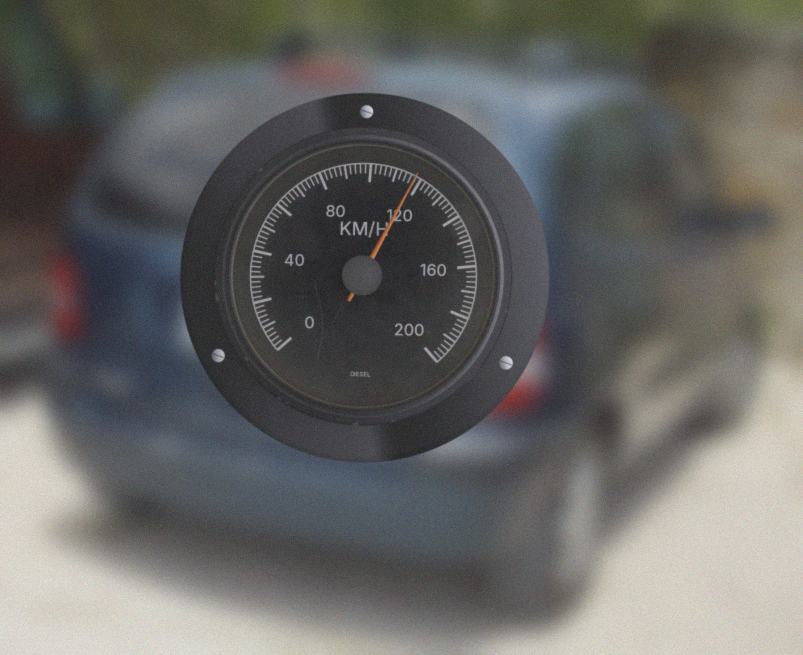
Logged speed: 118 km/h
